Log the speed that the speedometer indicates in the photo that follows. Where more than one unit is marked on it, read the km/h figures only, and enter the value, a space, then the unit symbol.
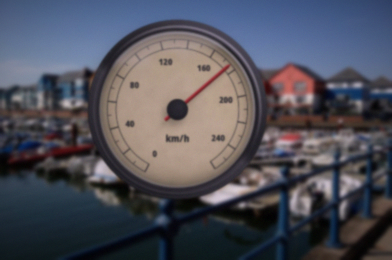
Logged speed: 175 km/h
